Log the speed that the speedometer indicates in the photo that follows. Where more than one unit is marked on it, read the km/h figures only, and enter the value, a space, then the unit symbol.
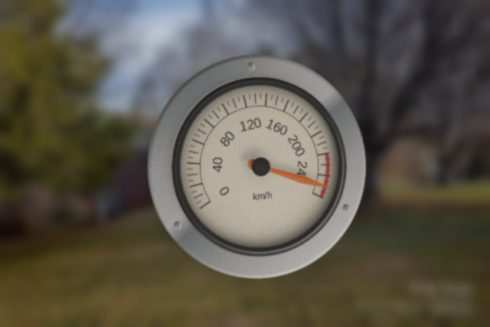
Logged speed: 250 km/h
